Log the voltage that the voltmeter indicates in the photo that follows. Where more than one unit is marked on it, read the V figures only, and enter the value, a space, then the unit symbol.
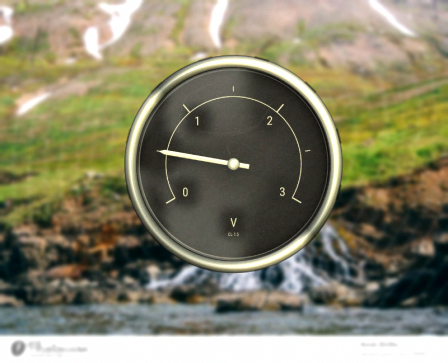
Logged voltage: 0.5 V
